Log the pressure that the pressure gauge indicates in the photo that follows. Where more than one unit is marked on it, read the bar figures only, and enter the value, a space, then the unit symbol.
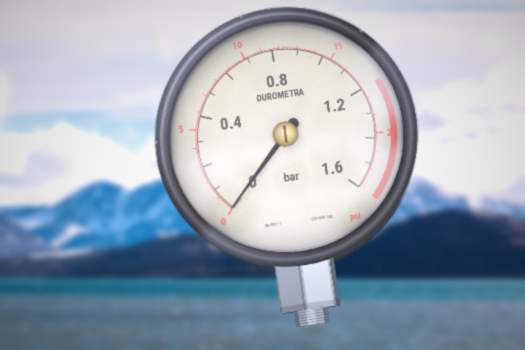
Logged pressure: 0 bar
